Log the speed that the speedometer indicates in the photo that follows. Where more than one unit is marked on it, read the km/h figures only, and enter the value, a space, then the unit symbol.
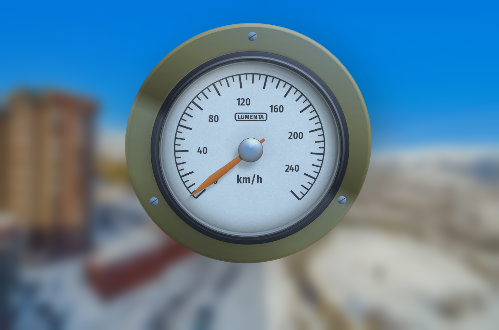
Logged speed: 5 km/h
